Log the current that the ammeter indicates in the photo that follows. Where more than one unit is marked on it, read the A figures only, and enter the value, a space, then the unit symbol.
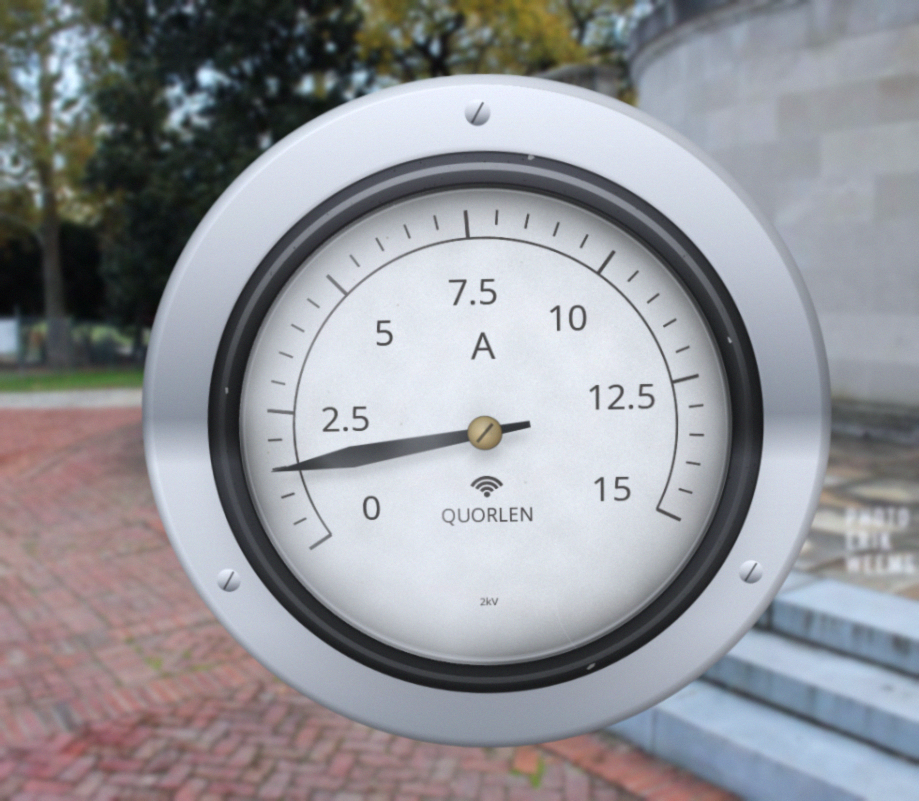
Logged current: 1.5 A
